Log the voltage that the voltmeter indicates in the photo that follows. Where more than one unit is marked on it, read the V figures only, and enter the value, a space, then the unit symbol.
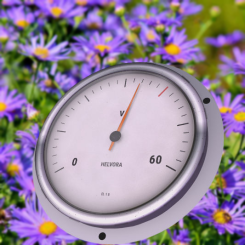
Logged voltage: 34 V
